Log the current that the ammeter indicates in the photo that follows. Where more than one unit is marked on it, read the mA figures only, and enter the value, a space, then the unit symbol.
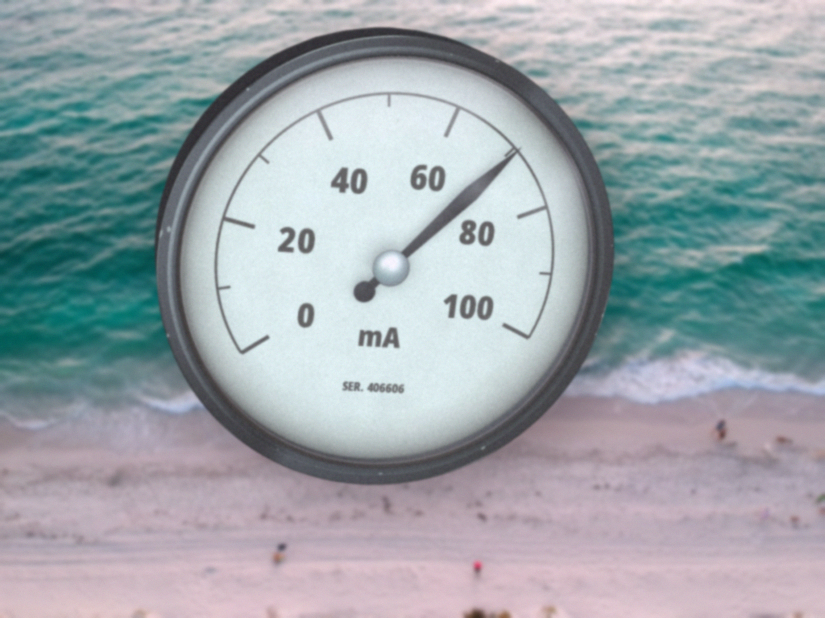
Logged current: 70 mA
